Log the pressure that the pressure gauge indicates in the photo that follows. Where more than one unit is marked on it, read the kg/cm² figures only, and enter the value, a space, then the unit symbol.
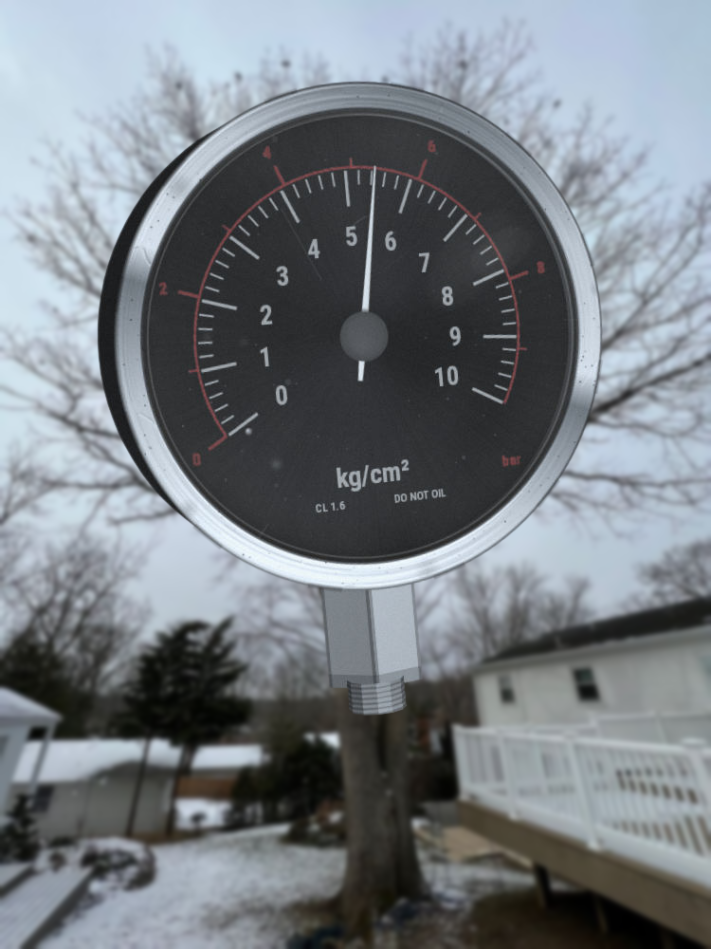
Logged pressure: 5.4 kg/cm²
